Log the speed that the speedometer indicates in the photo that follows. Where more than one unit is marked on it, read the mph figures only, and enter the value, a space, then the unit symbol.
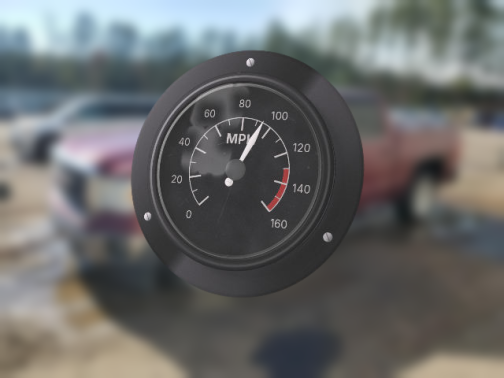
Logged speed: 95 mph
